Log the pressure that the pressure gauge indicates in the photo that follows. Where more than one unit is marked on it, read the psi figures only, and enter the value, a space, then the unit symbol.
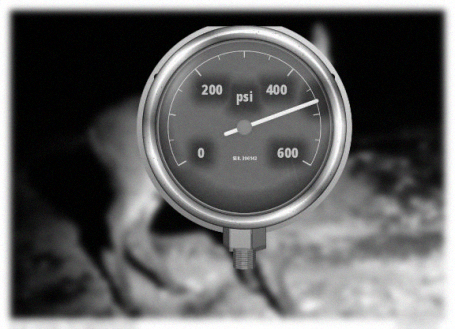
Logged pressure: 475 psi
